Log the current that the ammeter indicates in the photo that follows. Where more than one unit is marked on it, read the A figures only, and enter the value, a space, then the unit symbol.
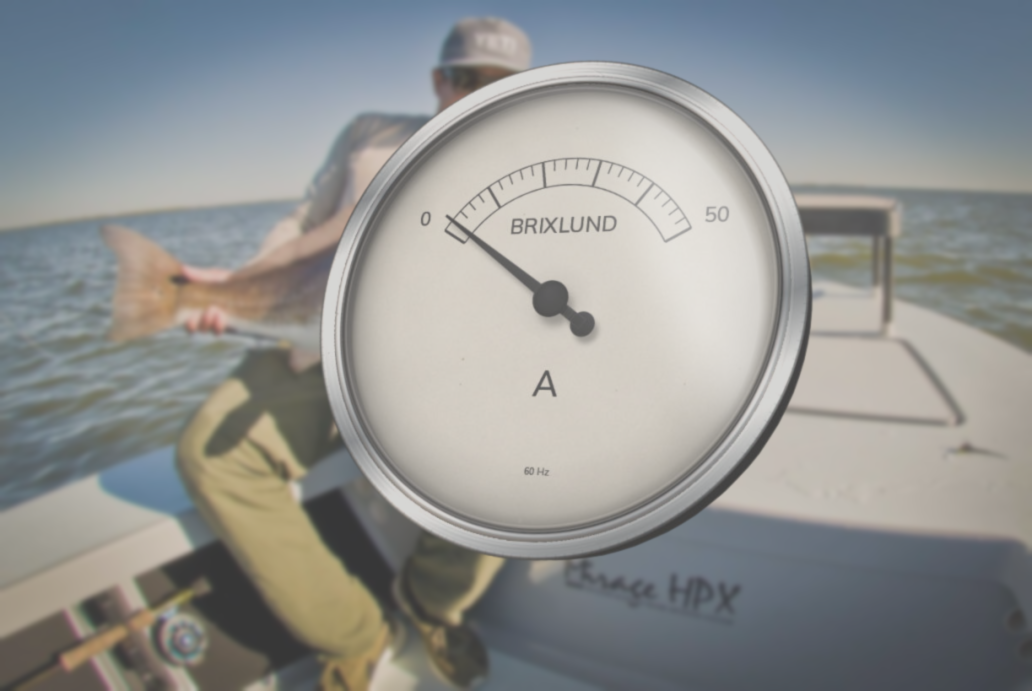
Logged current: 2 A
